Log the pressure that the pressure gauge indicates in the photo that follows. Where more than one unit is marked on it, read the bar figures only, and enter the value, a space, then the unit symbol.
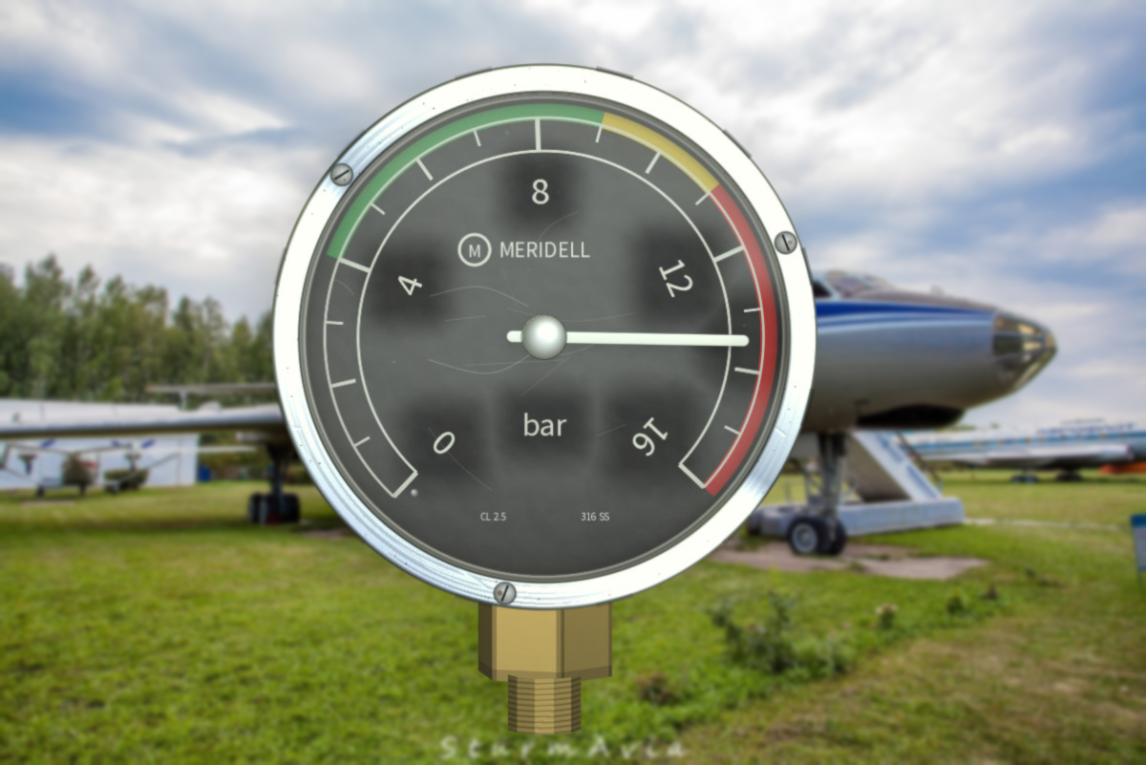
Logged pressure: 13.5 bar
